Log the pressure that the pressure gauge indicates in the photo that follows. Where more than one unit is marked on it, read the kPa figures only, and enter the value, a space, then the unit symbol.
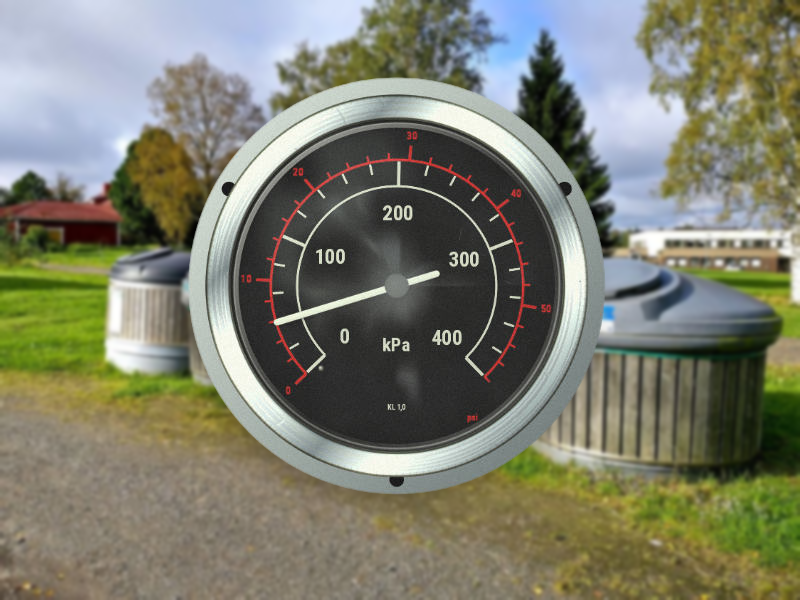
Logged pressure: 40 kPa
